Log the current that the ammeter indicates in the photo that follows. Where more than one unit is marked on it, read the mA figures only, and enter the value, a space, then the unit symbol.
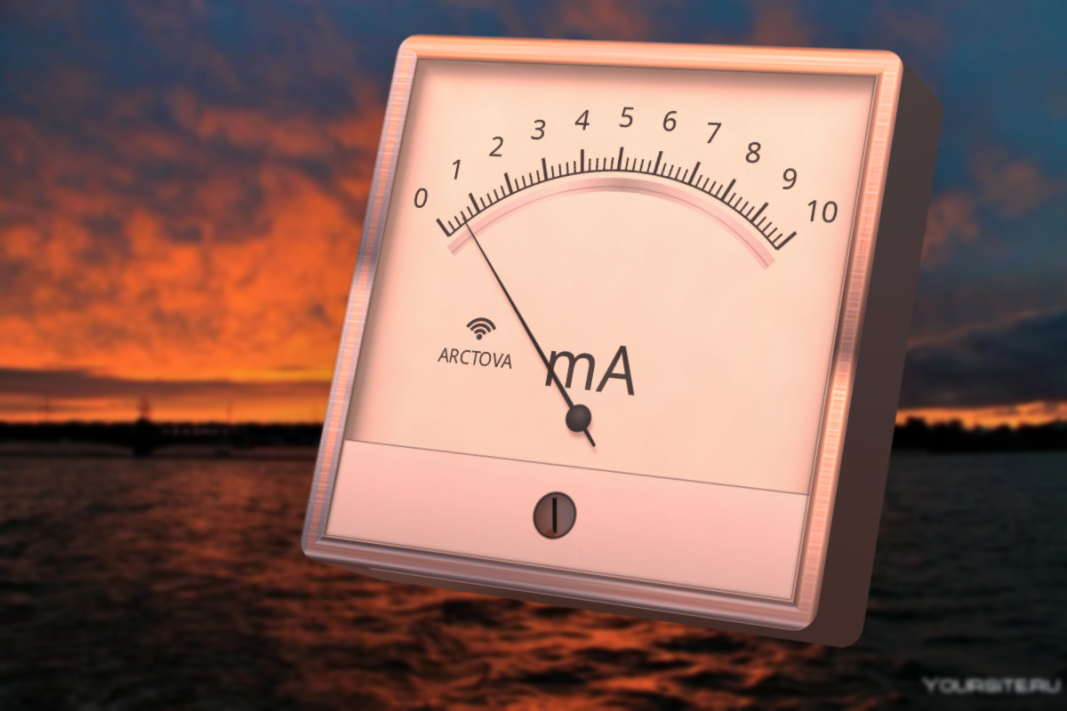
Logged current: 0.6 mA
